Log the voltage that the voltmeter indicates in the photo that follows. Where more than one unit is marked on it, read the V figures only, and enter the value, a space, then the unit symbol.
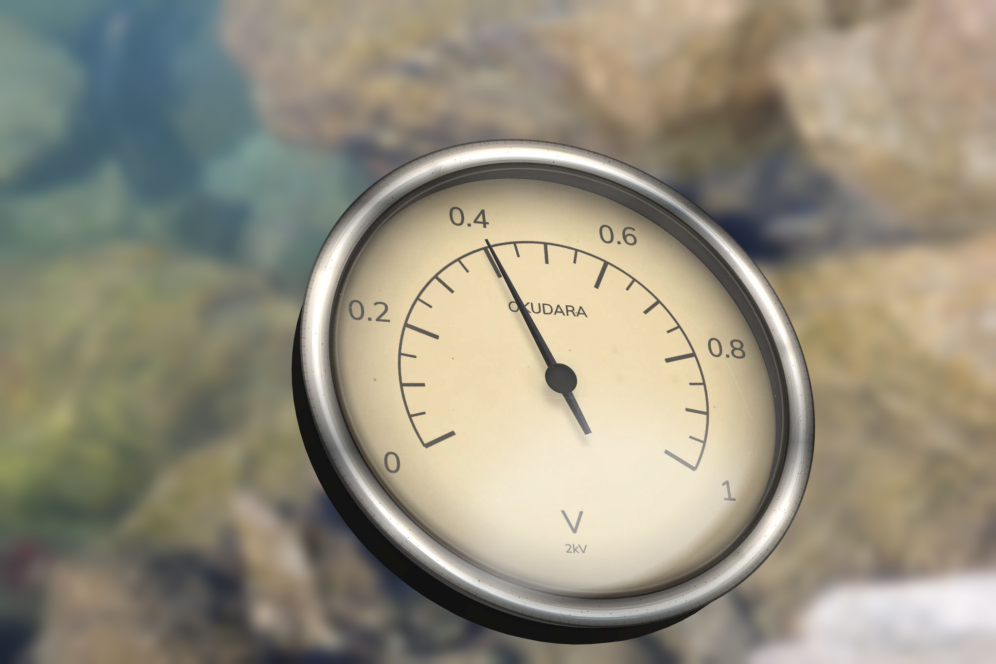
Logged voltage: 0.4 V
